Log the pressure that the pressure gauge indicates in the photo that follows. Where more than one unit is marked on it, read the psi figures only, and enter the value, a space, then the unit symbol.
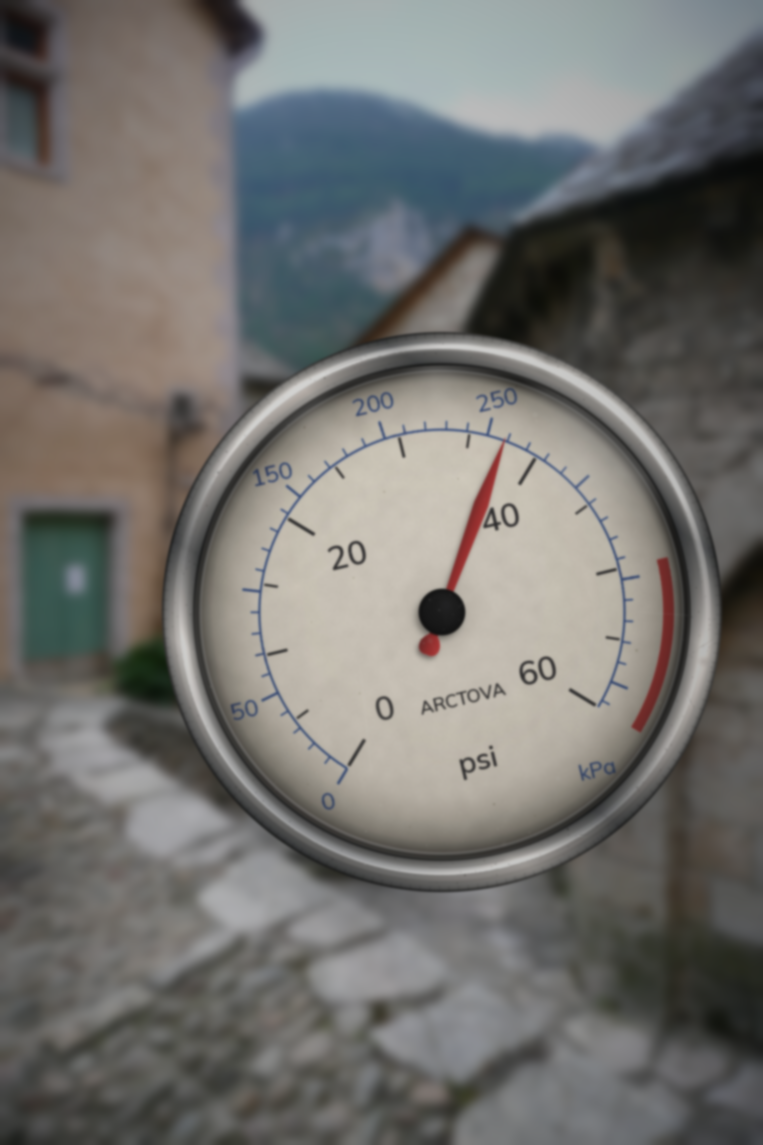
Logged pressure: 37.5 psi
